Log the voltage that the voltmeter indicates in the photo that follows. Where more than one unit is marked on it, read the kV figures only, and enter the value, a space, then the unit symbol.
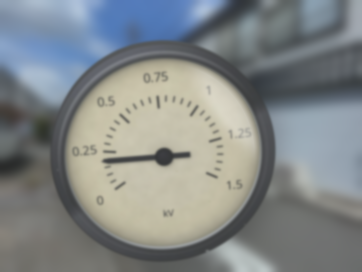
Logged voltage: 0.2 kV
